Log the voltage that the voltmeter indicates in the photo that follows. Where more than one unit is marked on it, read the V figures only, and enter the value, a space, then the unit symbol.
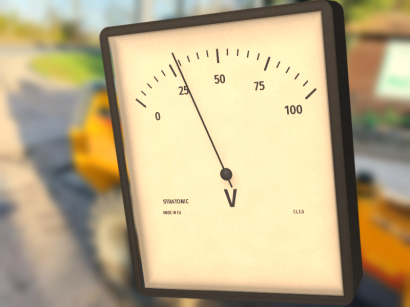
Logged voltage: 30 V
